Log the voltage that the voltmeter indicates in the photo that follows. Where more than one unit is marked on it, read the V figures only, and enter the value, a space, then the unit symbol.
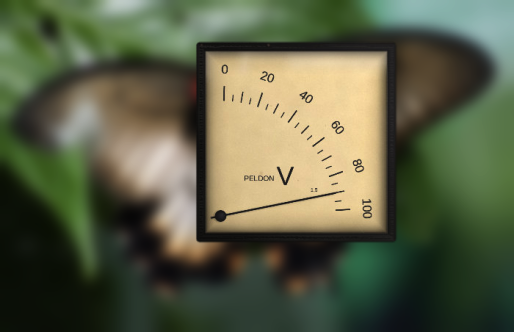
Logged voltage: 90 V
